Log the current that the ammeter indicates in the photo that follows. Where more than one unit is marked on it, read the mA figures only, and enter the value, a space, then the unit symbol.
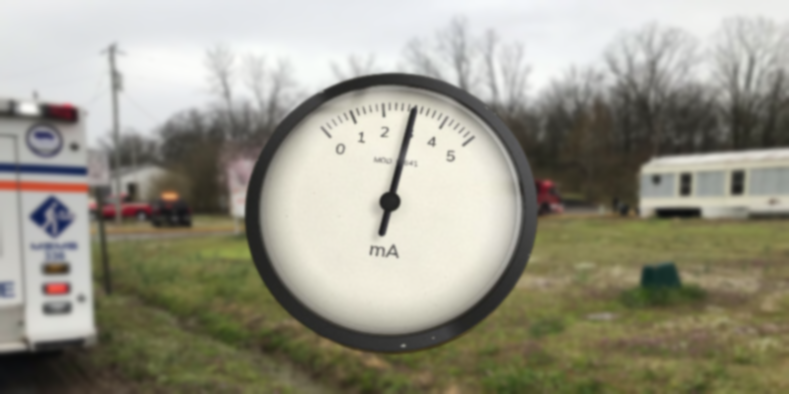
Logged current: 3 mA
